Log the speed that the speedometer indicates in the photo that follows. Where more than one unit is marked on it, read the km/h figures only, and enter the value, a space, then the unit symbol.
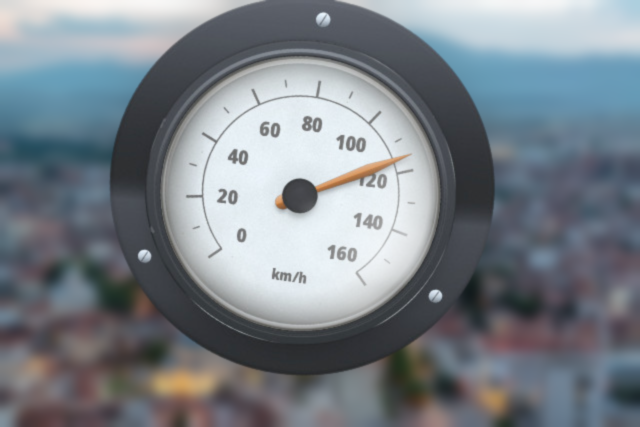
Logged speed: 115 km/h
